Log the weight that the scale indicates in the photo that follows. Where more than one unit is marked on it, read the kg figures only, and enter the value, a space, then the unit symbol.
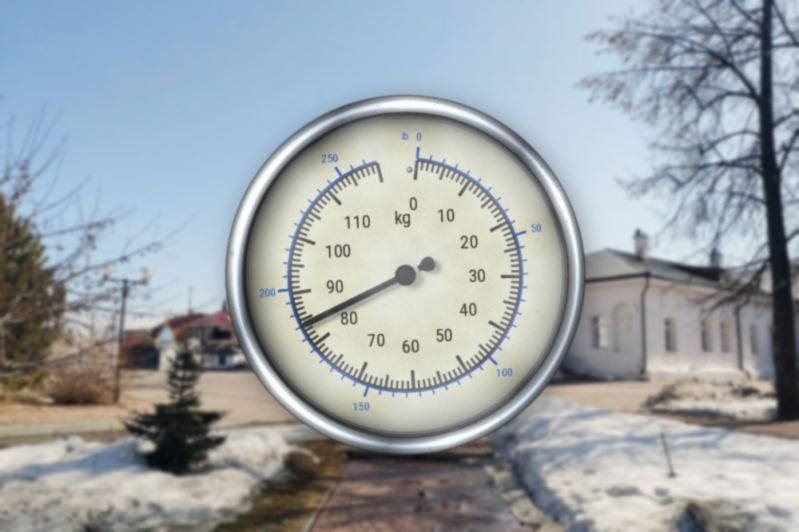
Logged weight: 84 kg
